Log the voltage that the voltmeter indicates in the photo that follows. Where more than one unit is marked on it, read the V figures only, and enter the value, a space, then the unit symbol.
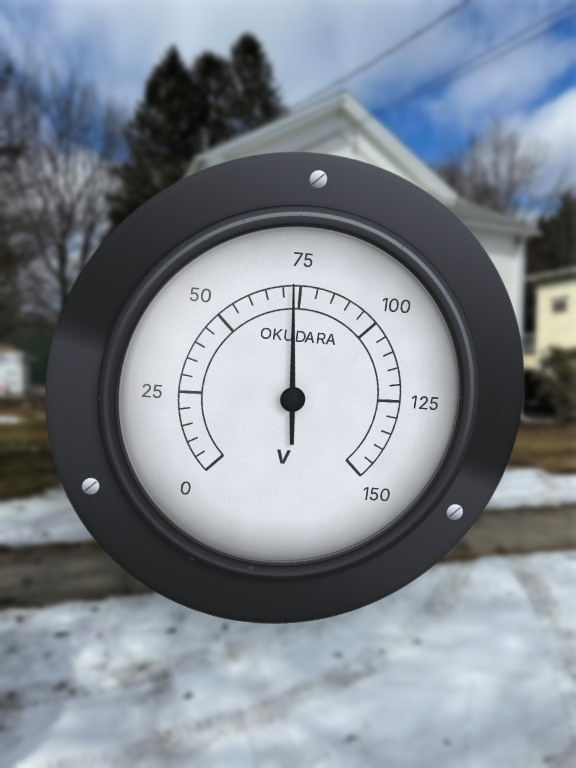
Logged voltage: 72.5 V
